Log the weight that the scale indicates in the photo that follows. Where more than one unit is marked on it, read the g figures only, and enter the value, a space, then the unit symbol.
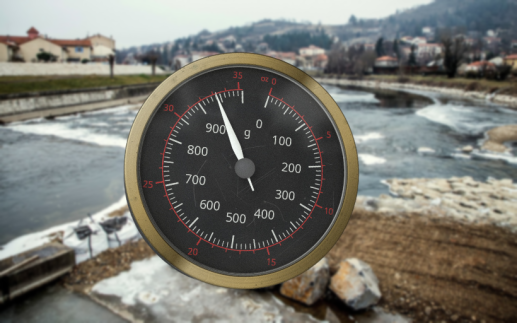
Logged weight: 940 g
